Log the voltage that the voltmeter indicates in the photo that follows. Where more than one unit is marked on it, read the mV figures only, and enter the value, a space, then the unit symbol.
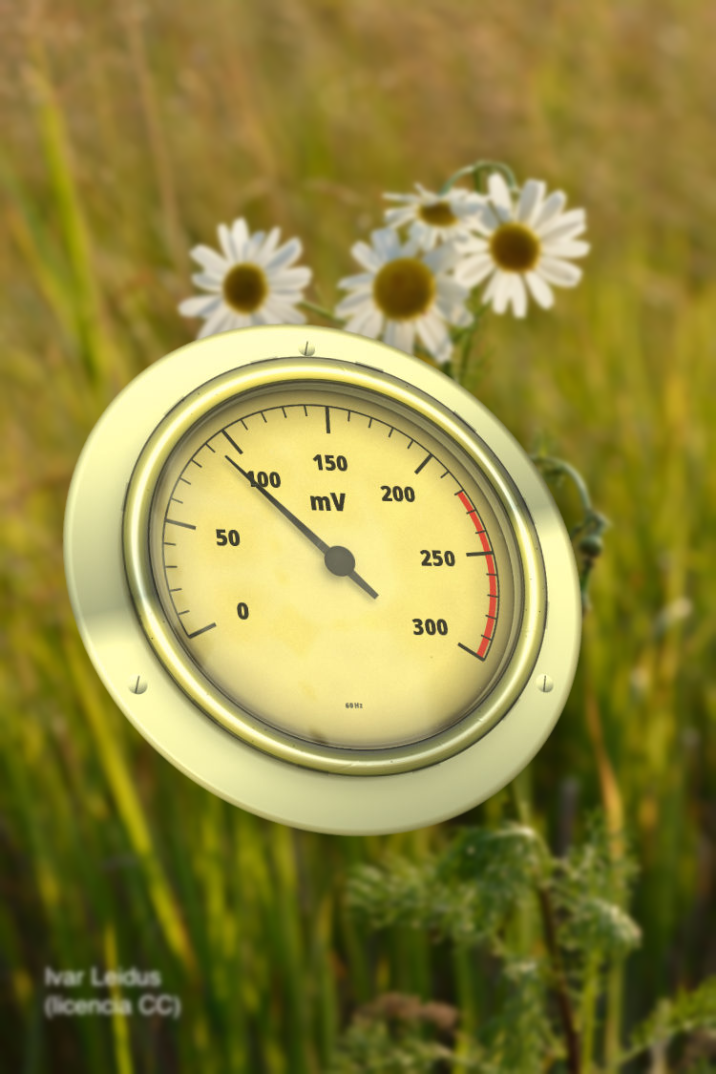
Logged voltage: 90 mV
